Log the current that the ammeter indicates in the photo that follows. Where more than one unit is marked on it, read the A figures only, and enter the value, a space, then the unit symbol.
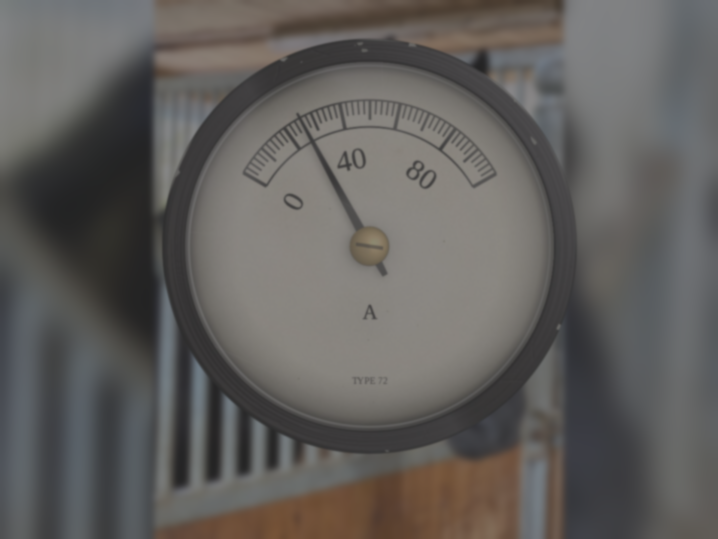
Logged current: 26 A
